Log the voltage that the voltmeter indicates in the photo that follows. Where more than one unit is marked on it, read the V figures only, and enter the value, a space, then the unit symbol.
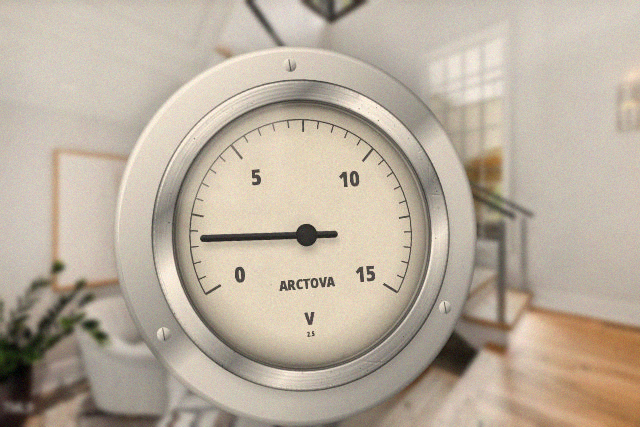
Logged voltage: 1.75 V
